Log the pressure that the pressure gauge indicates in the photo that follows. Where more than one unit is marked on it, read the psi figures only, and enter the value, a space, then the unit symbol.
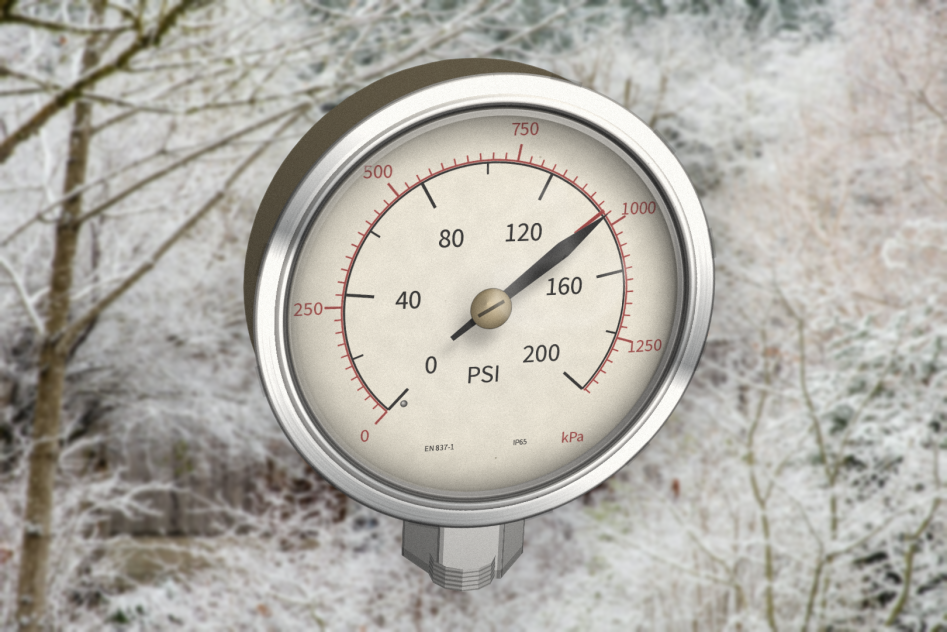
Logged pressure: 140 psi
